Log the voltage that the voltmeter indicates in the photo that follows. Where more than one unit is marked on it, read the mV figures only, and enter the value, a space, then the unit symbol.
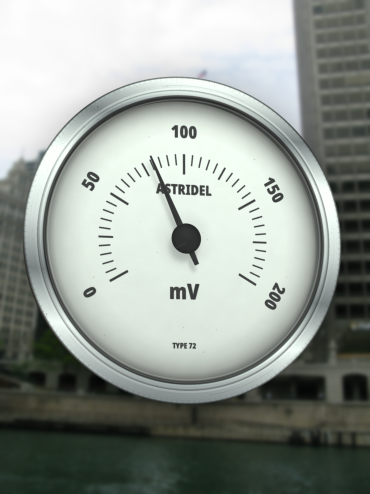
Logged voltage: 80 mV
